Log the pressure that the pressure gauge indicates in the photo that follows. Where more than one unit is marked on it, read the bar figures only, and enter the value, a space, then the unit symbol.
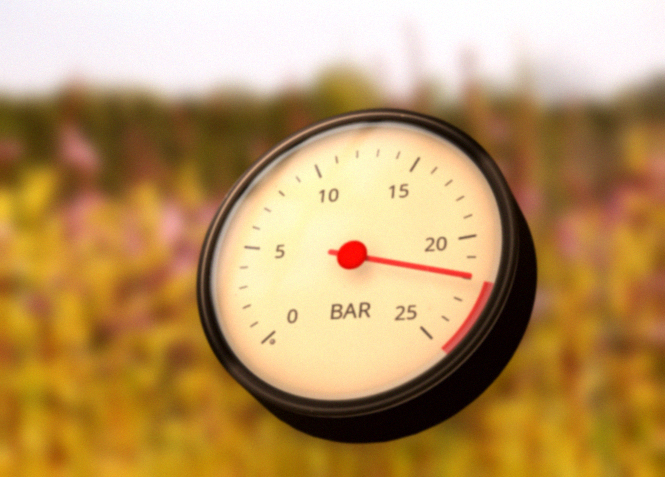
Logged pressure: 22 bar
